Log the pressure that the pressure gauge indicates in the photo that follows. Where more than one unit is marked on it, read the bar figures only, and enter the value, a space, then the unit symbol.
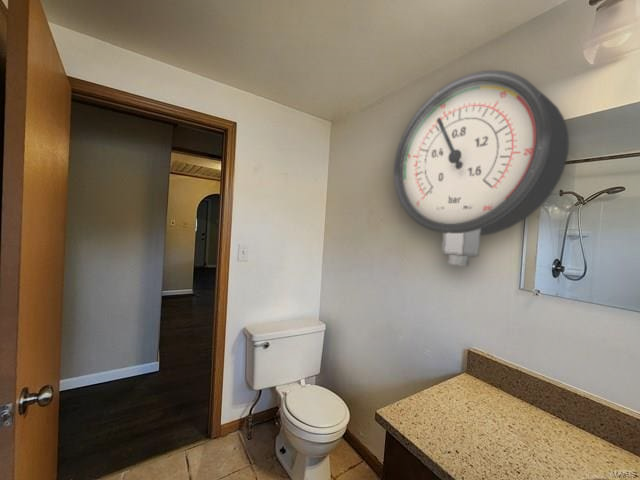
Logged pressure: 0.65 bar
